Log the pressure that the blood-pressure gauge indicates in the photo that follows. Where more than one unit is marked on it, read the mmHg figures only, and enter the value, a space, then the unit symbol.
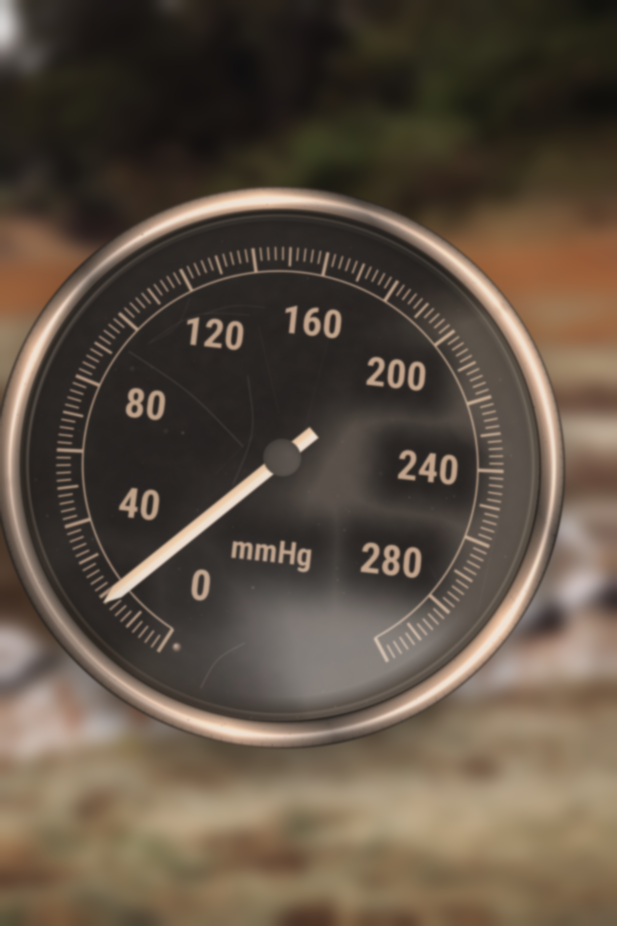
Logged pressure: 18 mmHg
